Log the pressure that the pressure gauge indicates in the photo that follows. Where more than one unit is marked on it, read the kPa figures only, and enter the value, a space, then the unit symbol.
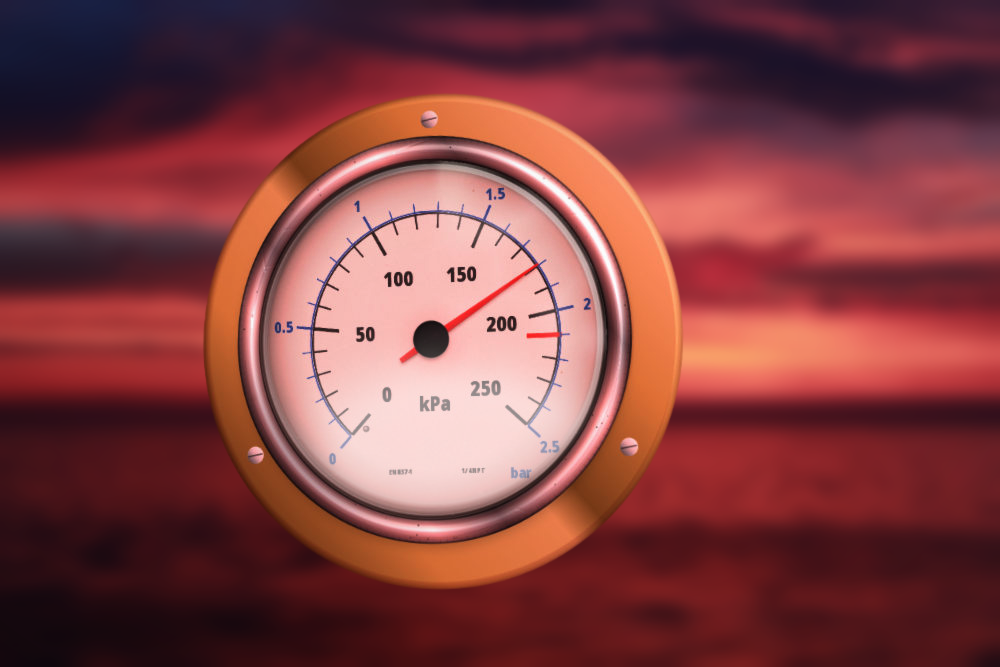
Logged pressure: 180 kPa
